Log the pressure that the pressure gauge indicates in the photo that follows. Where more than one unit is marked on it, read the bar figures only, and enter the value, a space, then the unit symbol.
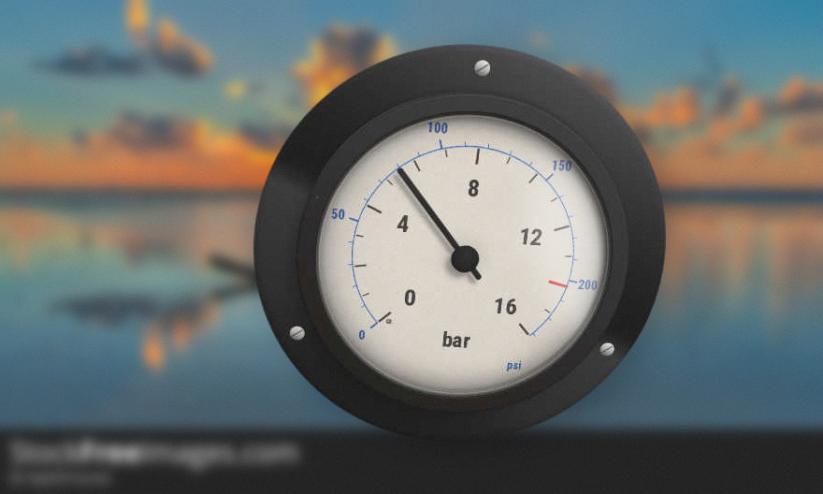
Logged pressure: 5.5 bar
